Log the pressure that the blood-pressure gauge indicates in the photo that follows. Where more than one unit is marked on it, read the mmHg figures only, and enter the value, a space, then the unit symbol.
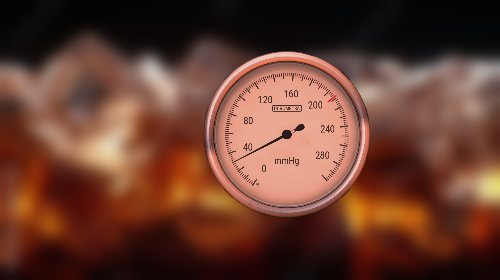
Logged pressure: 30 mmHg
